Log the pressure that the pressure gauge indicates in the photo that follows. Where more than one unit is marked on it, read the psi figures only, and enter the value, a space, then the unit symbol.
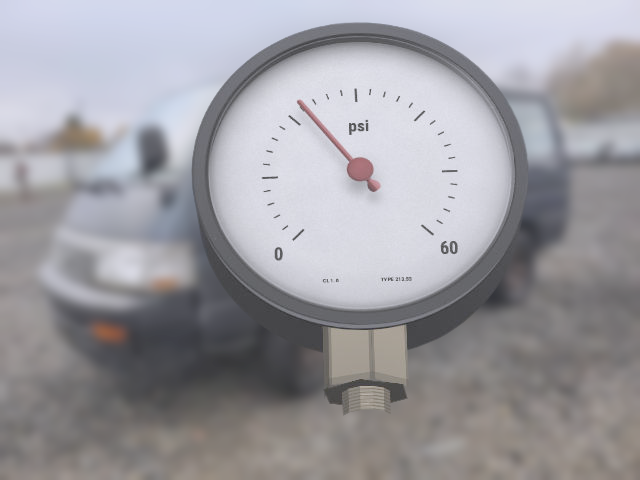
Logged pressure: 22 psi
